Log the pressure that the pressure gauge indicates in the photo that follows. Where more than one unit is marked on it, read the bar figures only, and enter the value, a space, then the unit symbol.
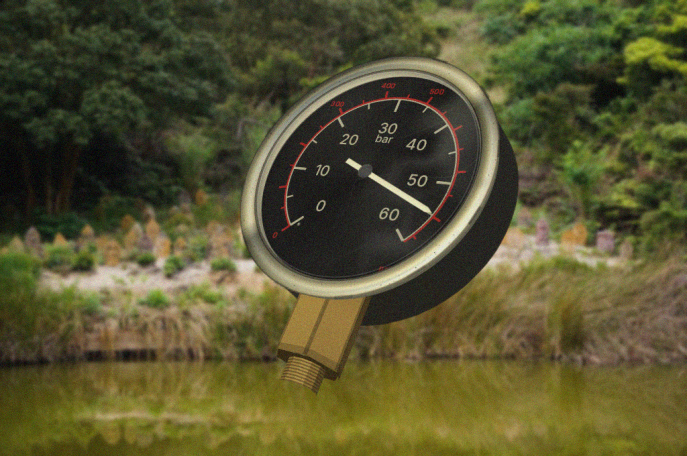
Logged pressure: 55 bar
